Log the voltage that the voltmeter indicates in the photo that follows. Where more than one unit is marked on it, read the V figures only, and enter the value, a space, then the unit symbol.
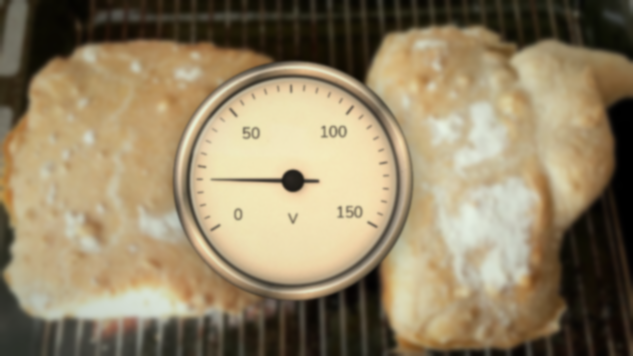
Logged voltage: 20 V
